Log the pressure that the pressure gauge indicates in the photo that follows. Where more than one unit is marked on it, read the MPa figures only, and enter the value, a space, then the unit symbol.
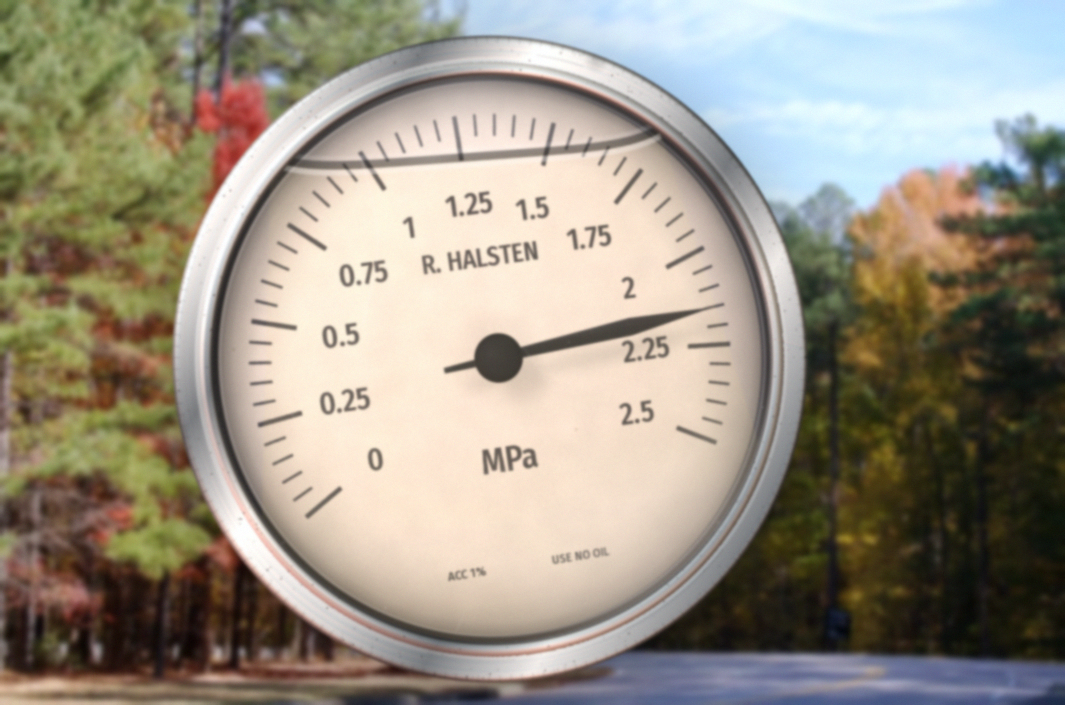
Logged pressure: 2.15 MPa
